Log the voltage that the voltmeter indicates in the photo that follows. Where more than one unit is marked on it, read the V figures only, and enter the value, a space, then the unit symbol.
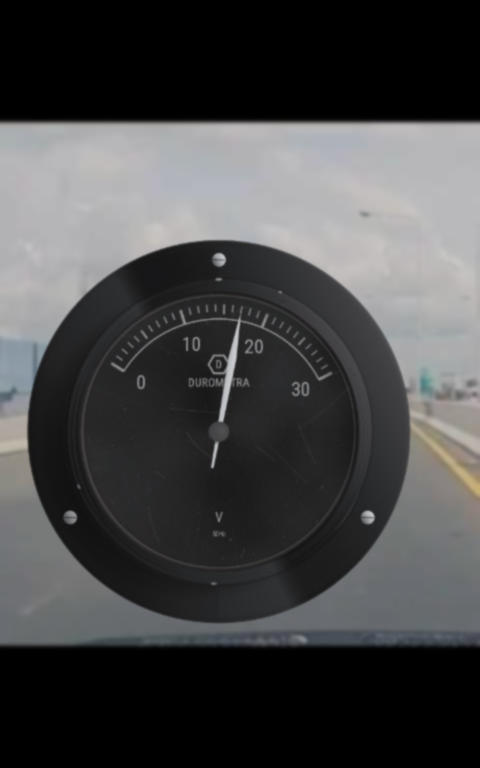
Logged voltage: 17 V
